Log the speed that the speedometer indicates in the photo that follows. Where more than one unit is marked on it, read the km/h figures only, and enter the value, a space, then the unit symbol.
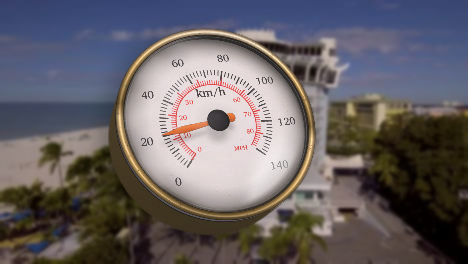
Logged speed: 20 km/h
